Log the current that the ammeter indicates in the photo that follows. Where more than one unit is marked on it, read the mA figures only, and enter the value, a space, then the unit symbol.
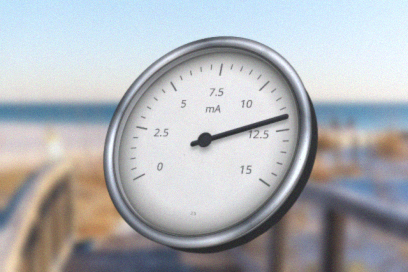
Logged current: 12 mA
